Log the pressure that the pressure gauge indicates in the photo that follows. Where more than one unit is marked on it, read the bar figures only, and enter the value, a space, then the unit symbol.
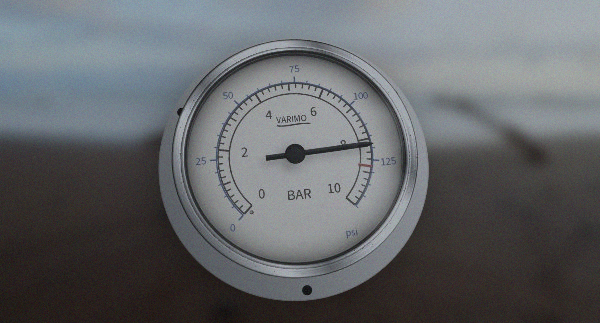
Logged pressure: 8.2 bar
